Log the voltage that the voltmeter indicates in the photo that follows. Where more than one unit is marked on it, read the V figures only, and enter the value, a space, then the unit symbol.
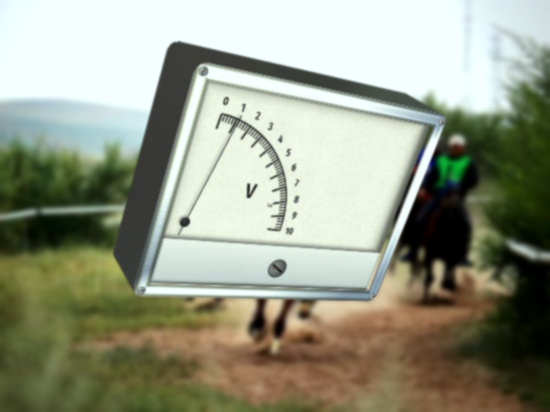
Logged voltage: 1 V
